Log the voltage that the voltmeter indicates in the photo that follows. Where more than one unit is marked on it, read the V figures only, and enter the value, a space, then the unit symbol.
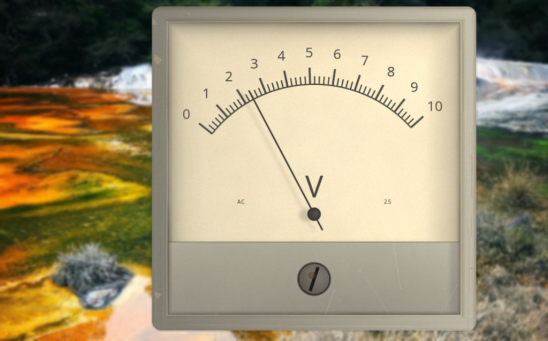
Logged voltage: 2.4 V
